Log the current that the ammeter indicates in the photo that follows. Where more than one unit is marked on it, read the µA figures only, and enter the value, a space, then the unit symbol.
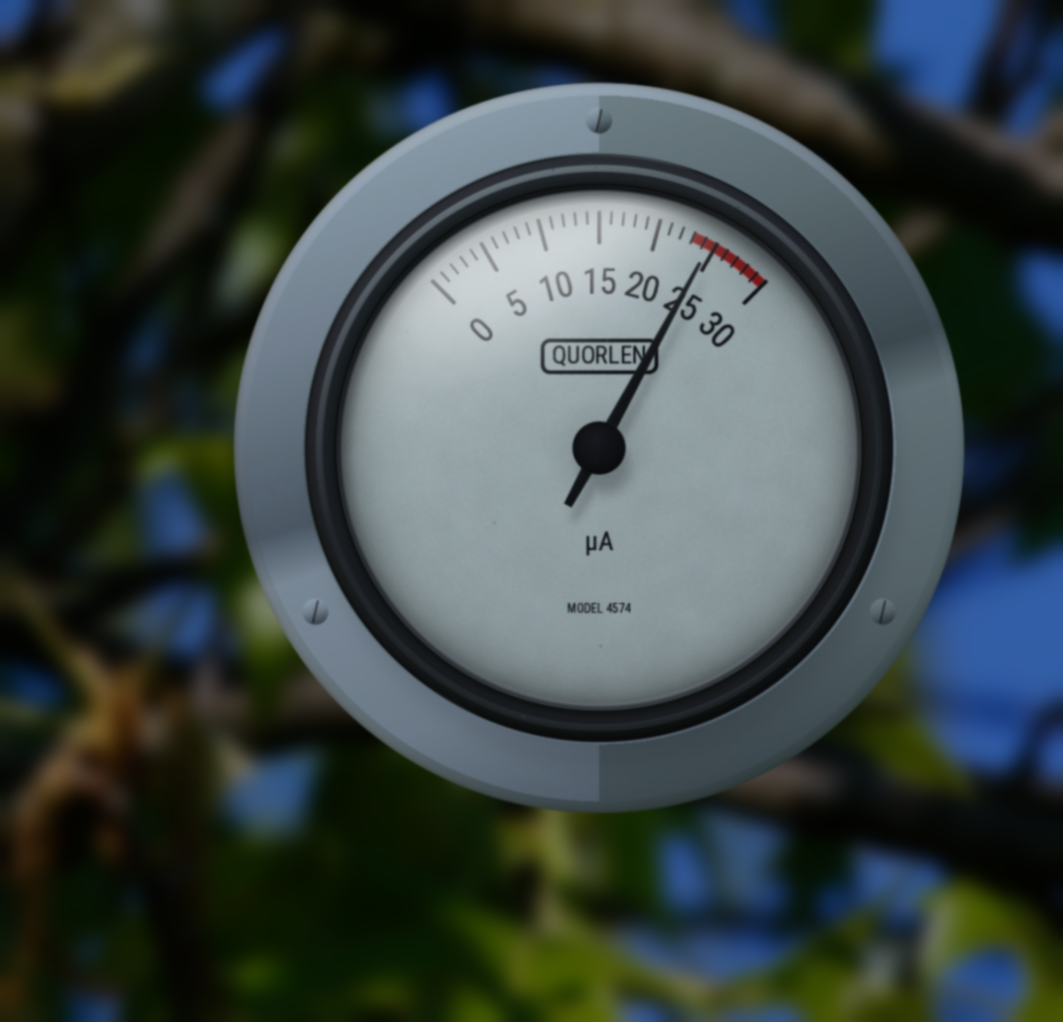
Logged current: 24.5 µA
